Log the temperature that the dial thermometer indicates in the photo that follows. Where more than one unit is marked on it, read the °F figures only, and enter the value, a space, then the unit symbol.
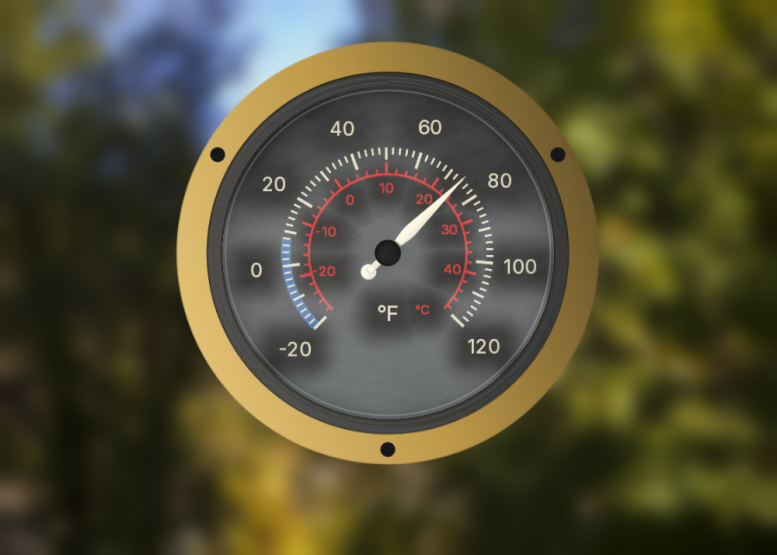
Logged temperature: 74 °F
